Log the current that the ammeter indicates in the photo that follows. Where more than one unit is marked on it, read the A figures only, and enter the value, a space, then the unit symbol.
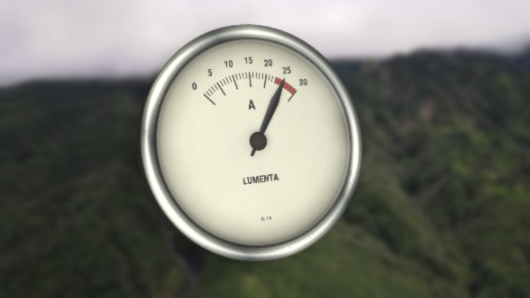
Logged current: 25 A
